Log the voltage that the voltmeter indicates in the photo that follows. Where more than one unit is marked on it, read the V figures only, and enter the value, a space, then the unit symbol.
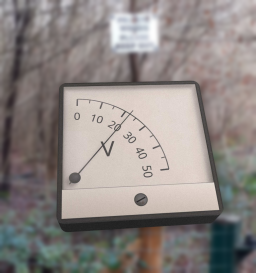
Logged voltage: 22.5 V
